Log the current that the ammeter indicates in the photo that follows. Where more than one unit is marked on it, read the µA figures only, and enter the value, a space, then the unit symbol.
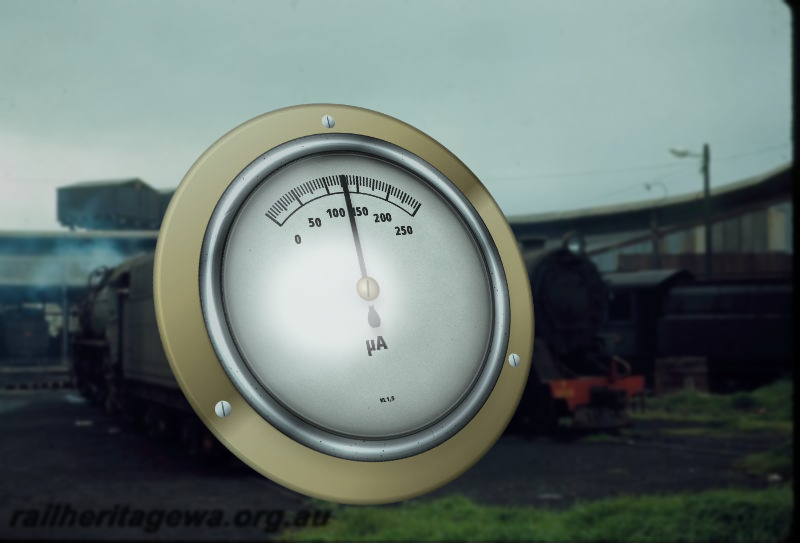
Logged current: 125 µA
